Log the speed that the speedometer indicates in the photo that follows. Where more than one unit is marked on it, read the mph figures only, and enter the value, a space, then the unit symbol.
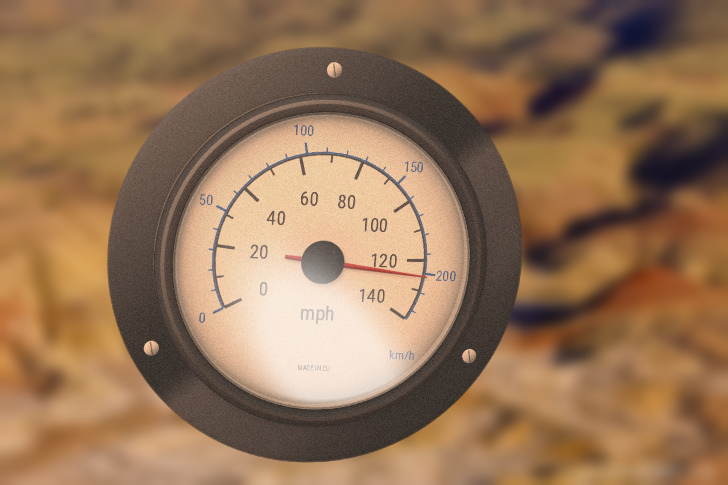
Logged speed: 125 mph
